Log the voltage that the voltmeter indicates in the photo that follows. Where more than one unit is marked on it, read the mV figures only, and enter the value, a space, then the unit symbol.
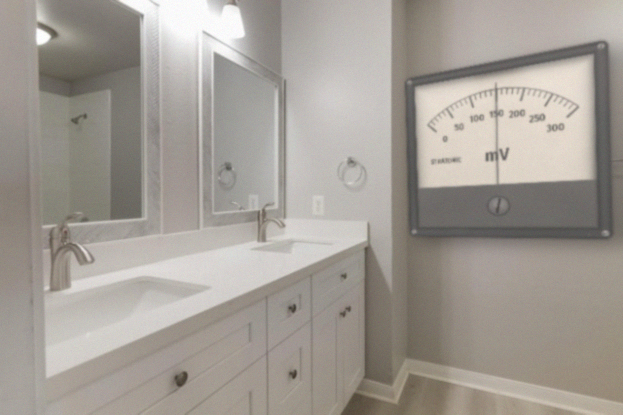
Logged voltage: 150 mV
